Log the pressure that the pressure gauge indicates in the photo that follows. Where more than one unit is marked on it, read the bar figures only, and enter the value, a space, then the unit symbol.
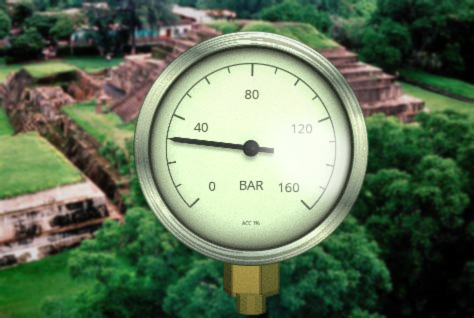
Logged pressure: 30 bar
